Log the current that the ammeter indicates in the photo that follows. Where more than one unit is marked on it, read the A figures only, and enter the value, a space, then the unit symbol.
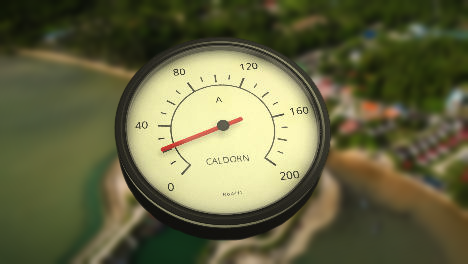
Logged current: 20 A
